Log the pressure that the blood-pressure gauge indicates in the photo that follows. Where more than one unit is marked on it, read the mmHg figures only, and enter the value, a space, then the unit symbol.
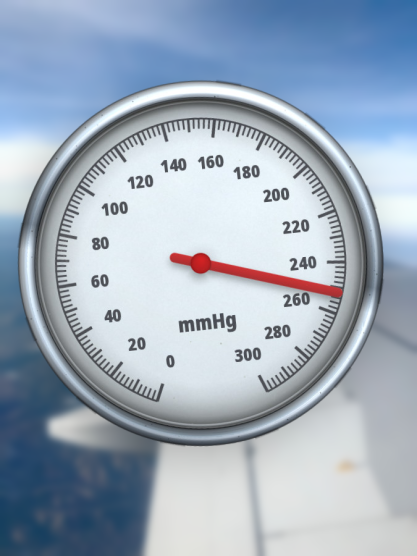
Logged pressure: 252 mmHg
